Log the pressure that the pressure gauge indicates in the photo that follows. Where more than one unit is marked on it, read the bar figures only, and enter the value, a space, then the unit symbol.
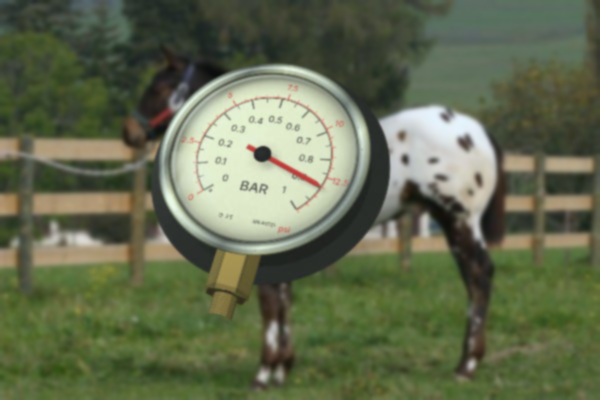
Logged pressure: 0.9 bar
